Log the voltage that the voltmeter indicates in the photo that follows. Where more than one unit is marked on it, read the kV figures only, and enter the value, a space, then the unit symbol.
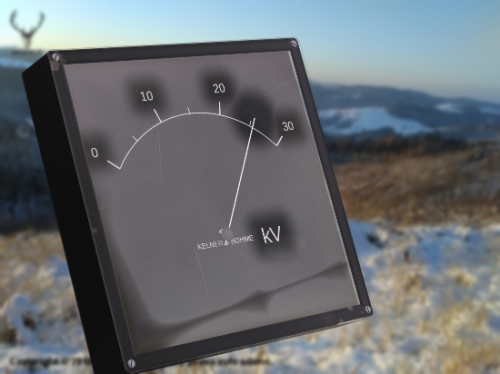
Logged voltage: 25 kV
